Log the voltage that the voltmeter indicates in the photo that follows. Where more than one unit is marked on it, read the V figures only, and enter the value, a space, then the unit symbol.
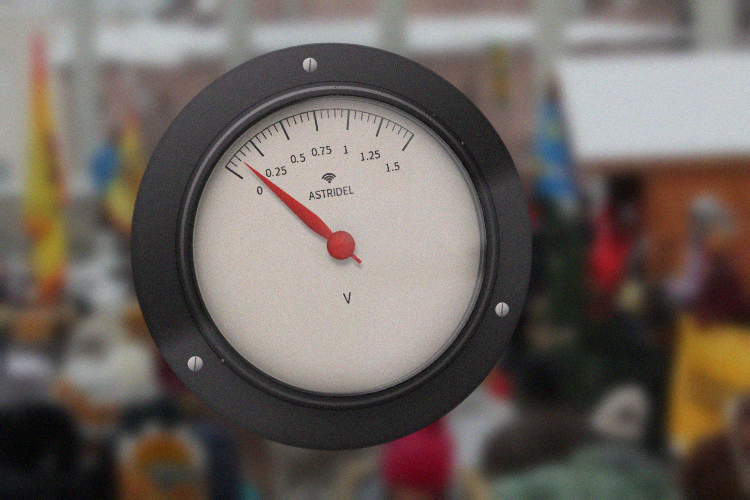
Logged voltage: 0.1 V
